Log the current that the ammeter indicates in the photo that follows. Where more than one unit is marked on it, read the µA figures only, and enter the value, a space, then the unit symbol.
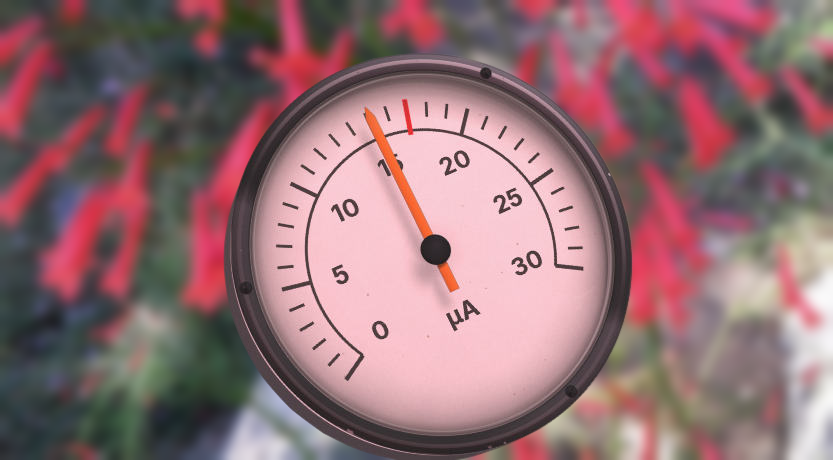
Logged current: 15 µA
